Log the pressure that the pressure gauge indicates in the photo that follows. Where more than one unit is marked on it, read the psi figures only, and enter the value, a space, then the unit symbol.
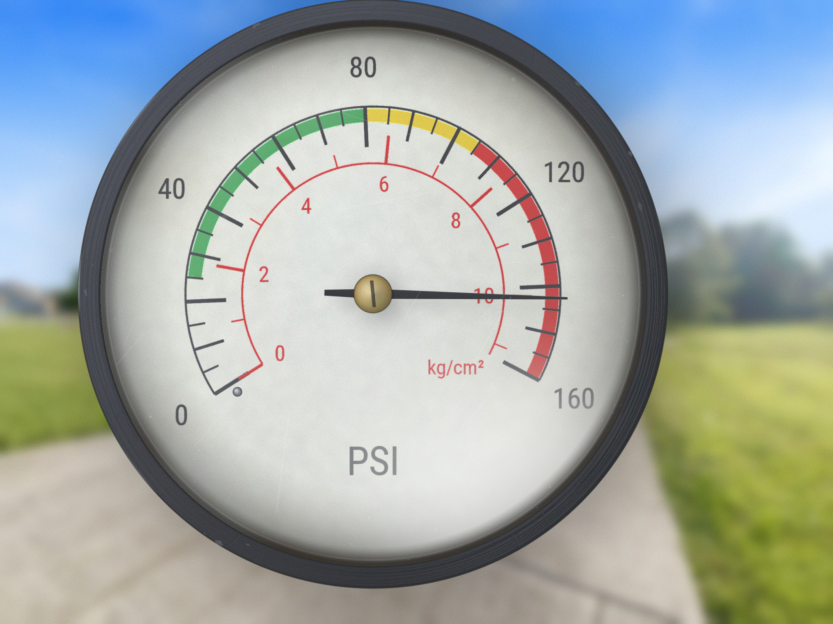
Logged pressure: 142.5 psi
